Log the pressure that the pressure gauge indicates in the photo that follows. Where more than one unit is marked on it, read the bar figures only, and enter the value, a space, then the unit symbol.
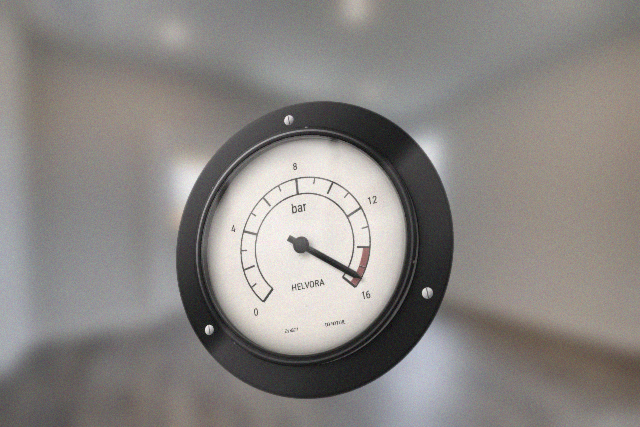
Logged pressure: 15.5 bar
